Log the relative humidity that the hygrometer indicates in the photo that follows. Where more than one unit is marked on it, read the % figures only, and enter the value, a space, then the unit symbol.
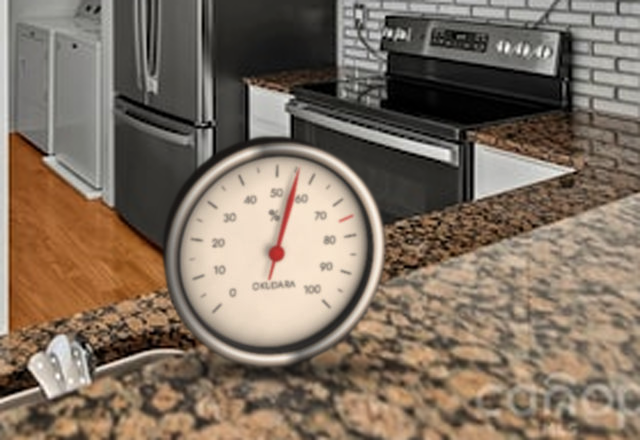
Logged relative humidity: 55 %
